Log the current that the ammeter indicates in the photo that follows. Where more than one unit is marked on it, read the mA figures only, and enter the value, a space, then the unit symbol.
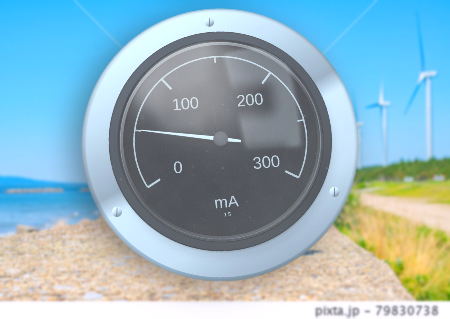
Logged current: 50 mA
